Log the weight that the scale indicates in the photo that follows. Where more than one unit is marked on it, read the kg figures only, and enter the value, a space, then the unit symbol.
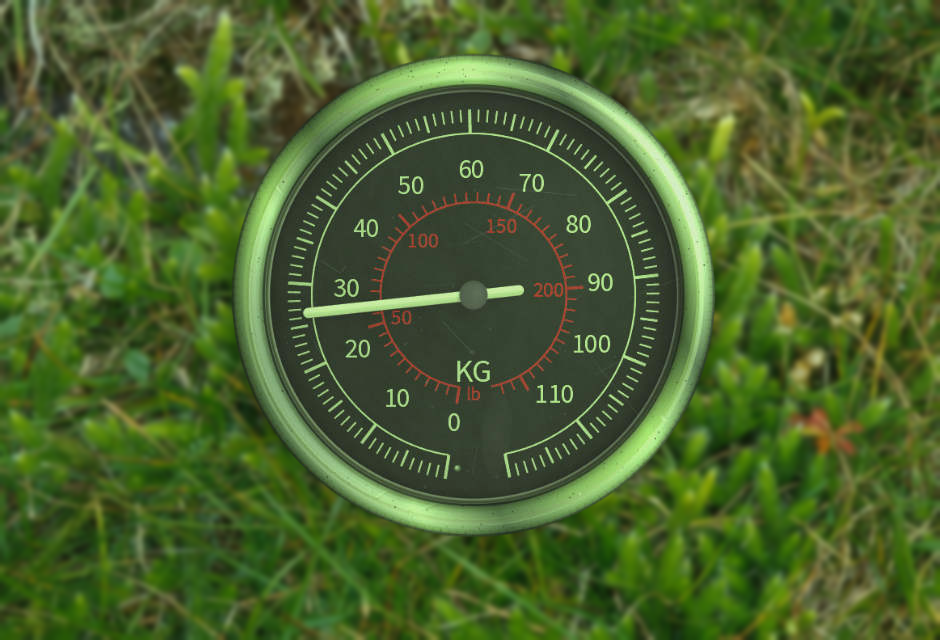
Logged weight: 26.5 kg
